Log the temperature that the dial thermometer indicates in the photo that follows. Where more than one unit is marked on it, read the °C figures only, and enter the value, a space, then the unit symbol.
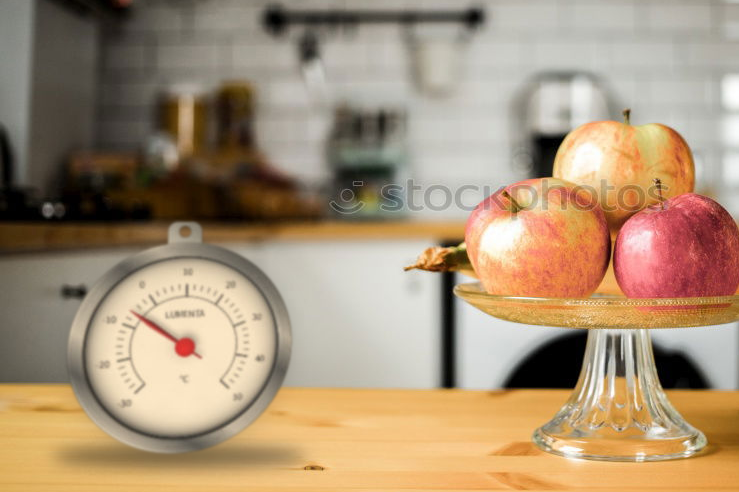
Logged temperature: -6 °C
